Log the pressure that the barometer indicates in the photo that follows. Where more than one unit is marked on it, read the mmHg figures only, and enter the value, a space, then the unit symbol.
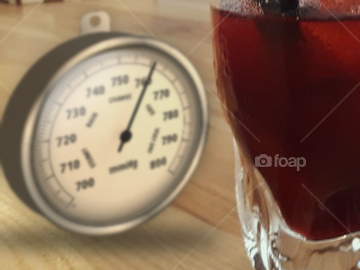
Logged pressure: 760 mmHg
